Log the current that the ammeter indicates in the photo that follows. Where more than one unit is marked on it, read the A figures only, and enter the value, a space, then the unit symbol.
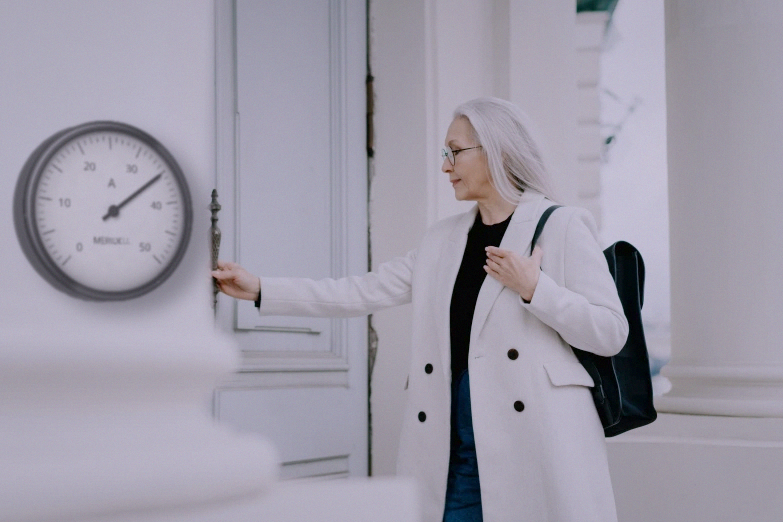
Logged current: 35 A
